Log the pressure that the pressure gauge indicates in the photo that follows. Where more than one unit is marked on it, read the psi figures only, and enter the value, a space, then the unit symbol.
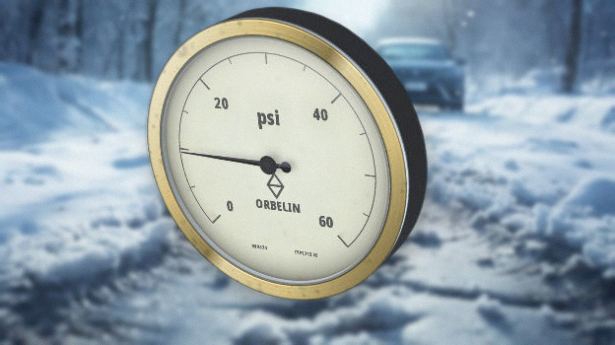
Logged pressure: 10 psi
